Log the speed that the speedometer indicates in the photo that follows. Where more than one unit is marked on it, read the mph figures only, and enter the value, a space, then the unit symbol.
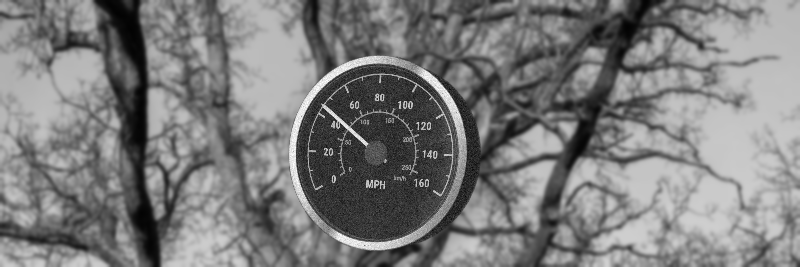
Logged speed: 45 mph
